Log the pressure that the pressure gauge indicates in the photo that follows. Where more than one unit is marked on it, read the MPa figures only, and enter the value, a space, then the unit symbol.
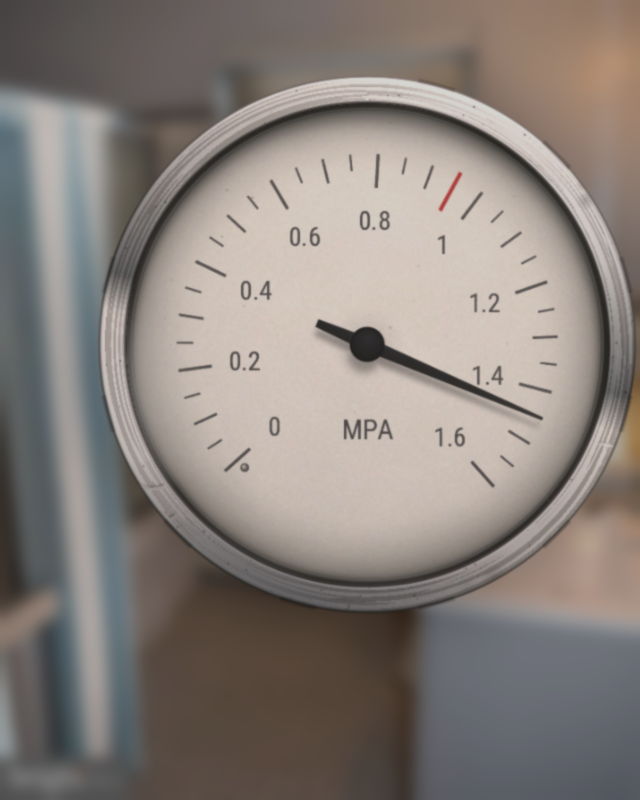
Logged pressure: 1.45 MPa
